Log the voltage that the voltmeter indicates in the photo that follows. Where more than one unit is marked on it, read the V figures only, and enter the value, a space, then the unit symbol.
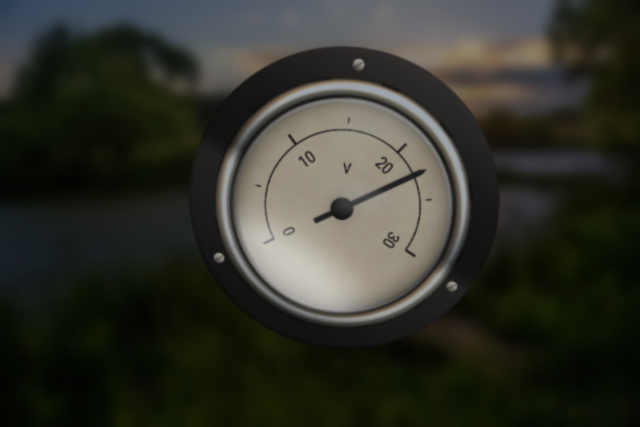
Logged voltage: 22.5 V
